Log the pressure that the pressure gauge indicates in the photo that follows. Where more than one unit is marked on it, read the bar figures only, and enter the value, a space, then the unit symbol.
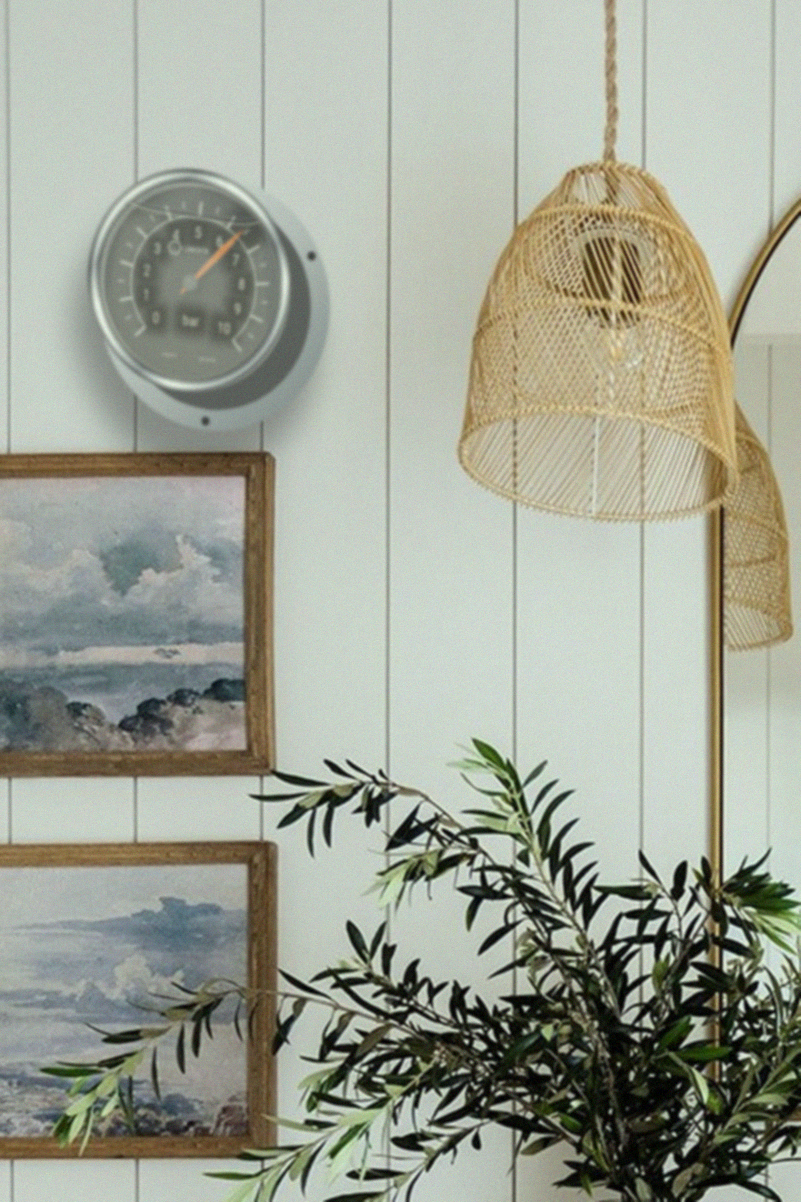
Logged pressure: 6.5 bar
